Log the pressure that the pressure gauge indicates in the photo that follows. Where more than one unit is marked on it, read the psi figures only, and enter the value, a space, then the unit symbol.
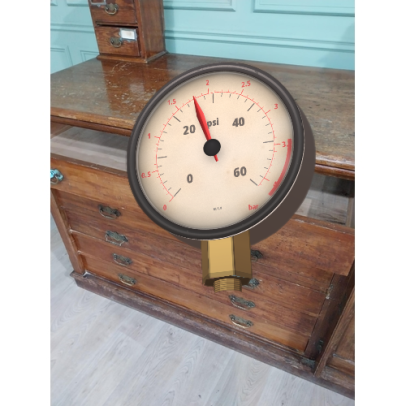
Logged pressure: 26 psi
